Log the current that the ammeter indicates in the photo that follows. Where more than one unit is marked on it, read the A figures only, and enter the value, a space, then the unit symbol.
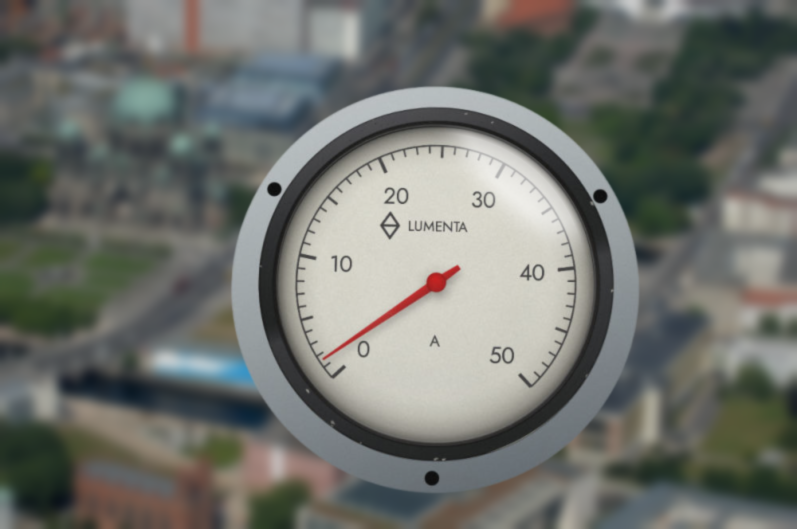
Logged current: 1.5 A
